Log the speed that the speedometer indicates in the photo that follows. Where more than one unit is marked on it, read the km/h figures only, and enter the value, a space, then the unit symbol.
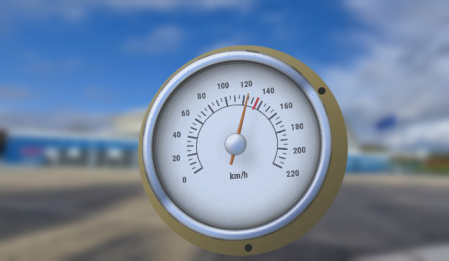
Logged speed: 125 km/h
